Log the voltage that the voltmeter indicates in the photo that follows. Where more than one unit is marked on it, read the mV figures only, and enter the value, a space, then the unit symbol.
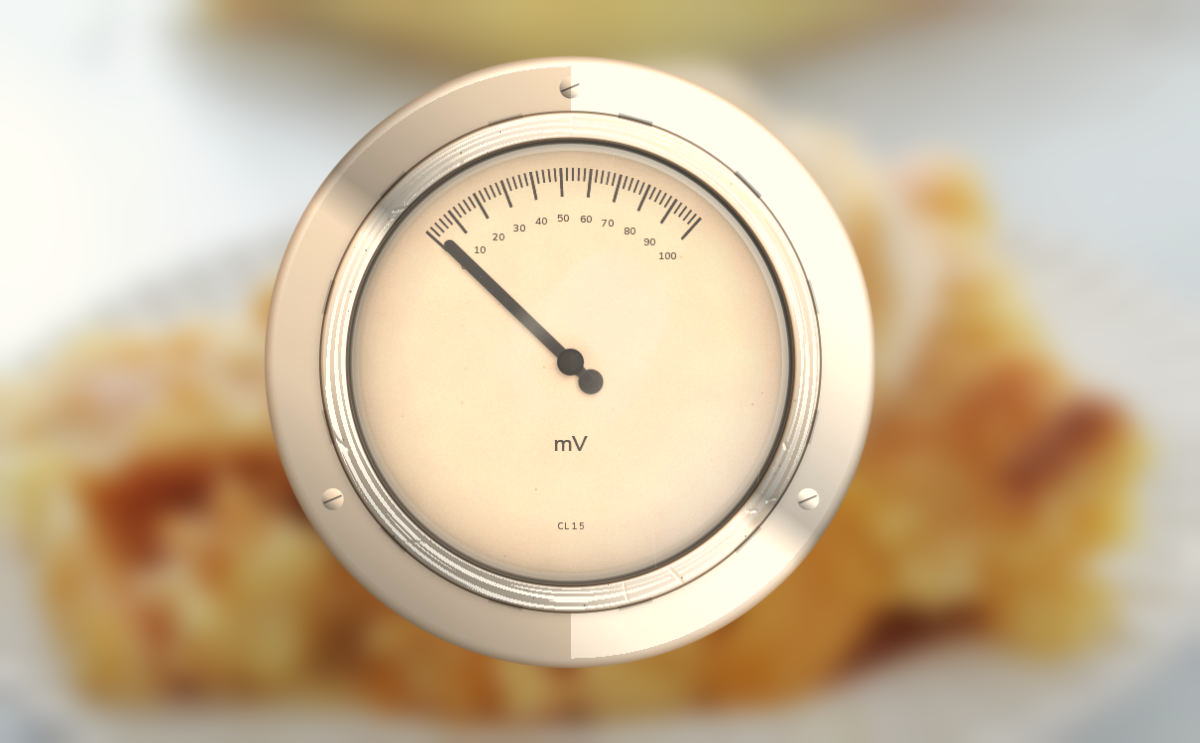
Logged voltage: 2 mV
